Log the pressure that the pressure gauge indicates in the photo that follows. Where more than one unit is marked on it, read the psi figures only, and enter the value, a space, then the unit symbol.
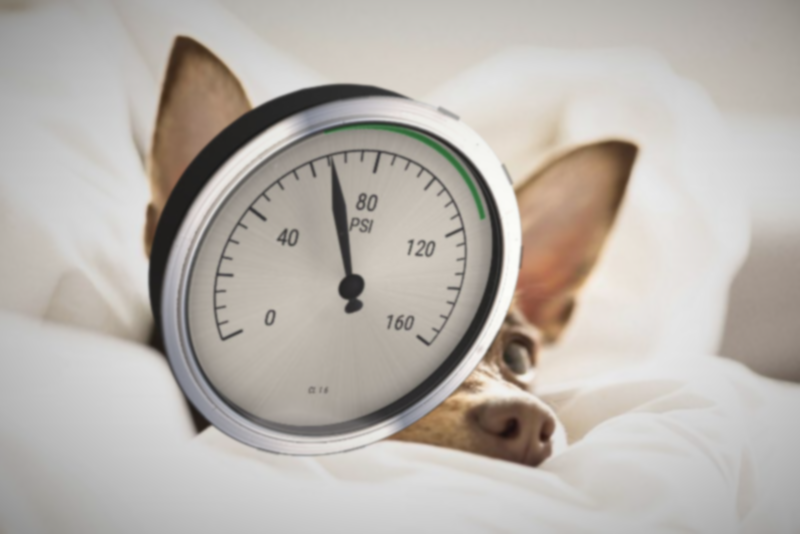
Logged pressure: 65 psi
